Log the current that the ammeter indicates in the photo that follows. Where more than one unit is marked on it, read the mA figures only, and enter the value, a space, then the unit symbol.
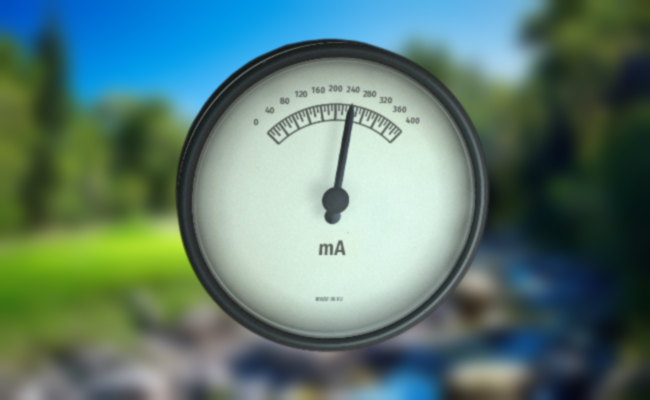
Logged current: 240 mA
